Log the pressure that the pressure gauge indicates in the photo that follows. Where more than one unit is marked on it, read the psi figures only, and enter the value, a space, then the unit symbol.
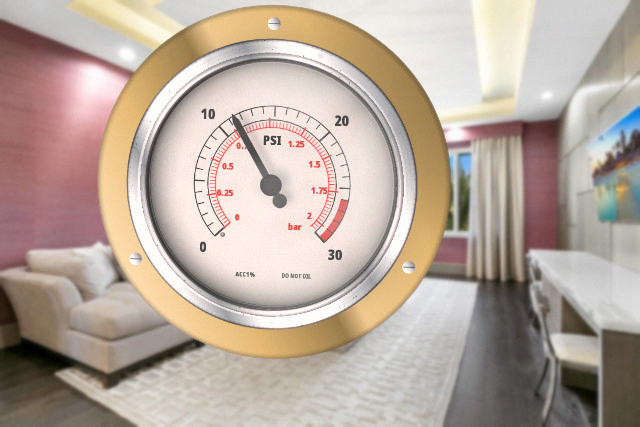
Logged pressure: 11.5 psi
